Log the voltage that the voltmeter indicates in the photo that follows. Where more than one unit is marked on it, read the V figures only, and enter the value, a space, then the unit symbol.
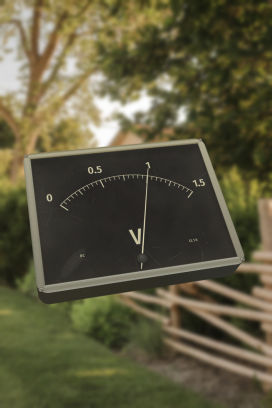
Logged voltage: 1 V
